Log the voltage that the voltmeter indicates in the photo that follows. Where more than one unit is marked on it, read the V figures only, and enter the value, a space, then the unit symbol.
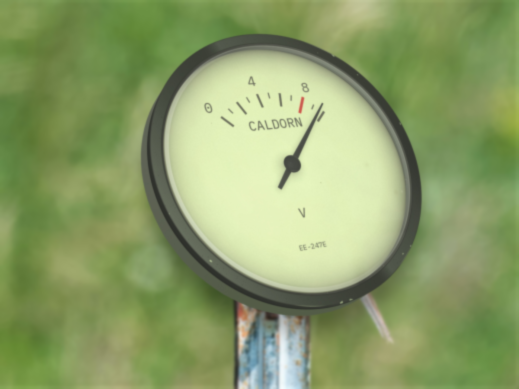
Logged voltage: 9.5 V
